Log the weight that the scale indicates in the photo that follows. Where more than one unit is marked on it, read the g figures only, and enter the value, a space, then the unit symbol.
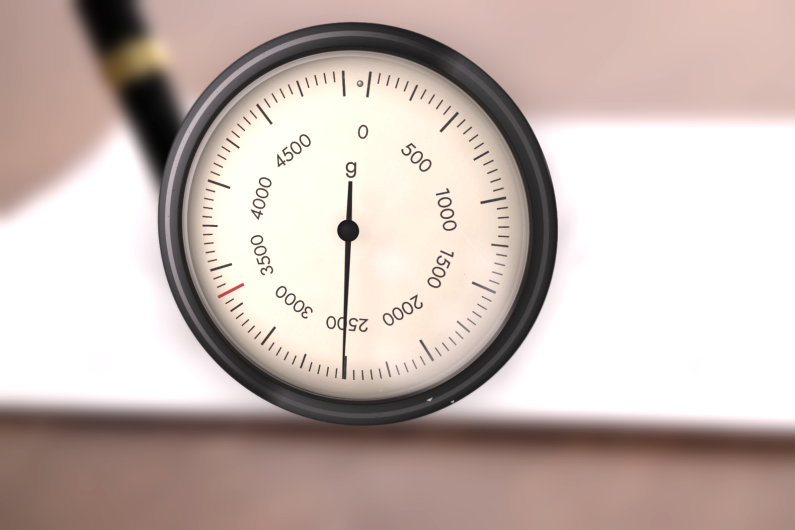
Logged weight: 2500 g
